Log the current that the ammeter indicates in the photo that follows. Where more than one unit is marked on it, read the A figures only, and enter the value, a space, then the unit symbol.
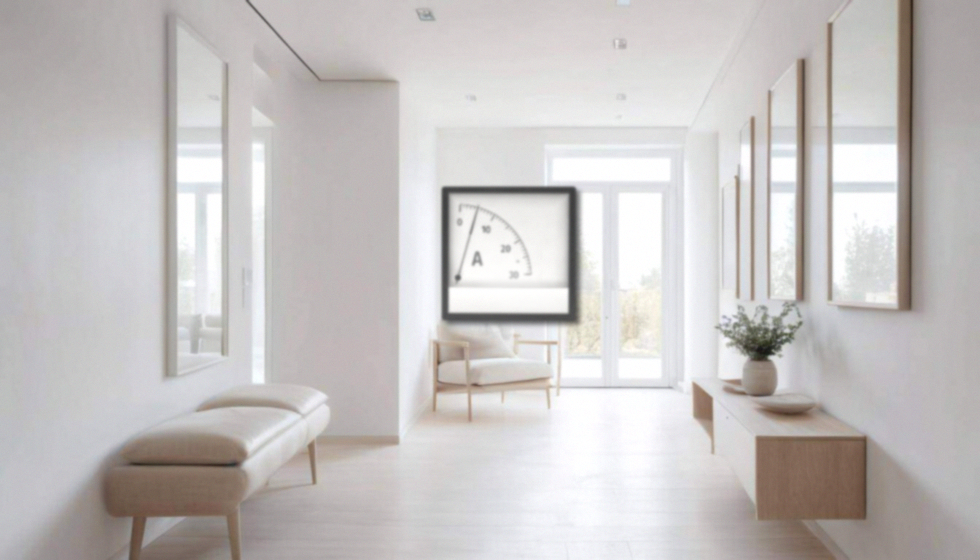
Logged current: 5 A
